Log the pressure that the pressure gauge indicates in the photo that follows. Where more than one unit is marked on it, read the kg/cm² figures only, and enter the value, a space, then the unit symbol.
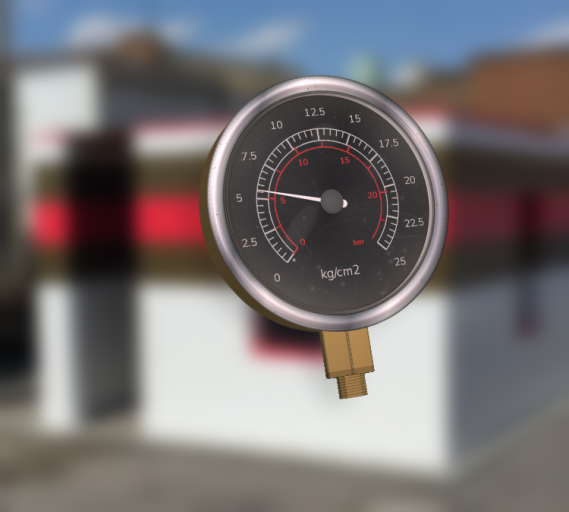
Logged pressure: 5.5 kg/cm²
